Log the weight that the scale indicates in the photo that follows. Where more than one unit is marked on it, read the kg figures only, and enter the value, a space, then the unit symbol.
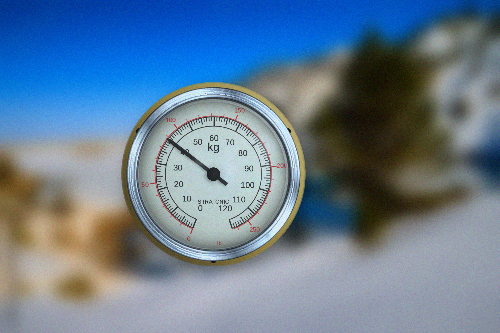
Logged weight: 40 kg
